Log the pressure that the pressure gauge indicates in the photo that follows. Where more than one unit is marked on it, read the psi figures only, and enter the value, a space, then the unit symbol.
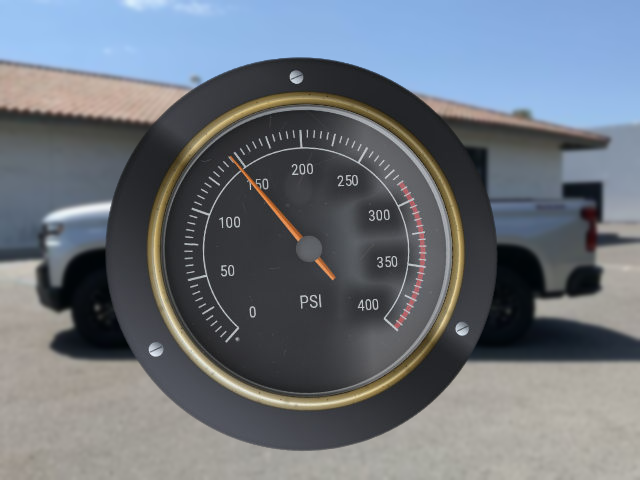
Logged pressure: 145 psi
